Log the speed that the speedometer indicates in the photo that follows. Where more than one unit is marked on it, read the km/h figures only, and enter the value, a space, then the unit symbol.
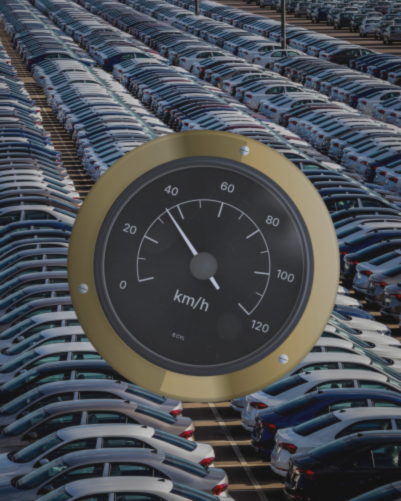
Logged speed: 35 km/h
